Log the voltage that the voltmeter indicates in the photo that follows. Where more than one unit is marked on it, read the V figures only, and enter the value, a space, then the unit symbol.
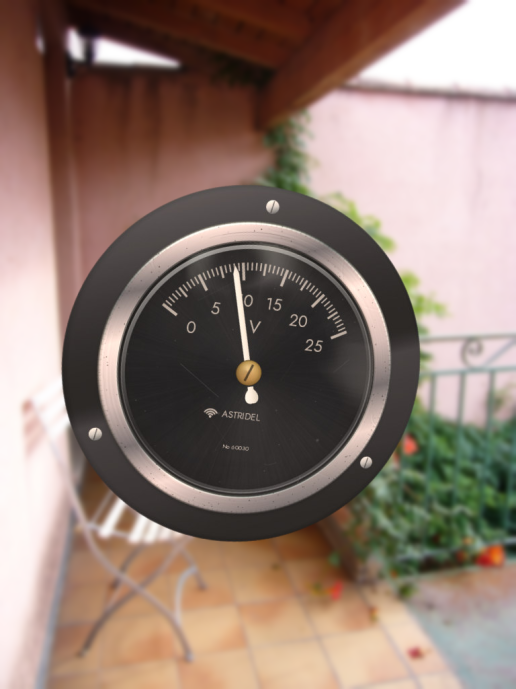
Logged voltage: 9 V
